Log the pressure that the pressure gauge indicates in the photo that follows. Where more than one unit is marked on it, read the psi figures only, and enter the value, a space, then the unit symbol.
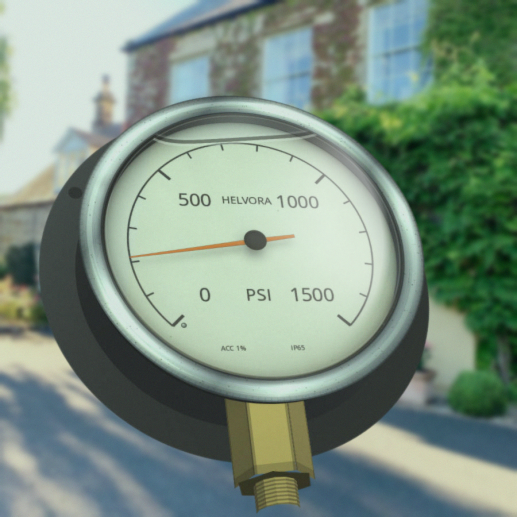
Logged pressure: 200 psi
